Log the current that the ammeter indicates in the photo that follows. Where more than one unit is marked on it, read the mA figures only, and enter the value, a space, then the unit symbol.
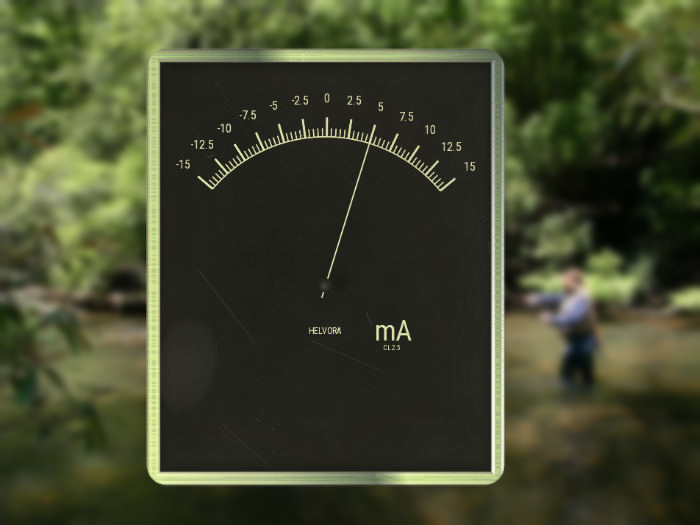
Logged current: 5 mA
